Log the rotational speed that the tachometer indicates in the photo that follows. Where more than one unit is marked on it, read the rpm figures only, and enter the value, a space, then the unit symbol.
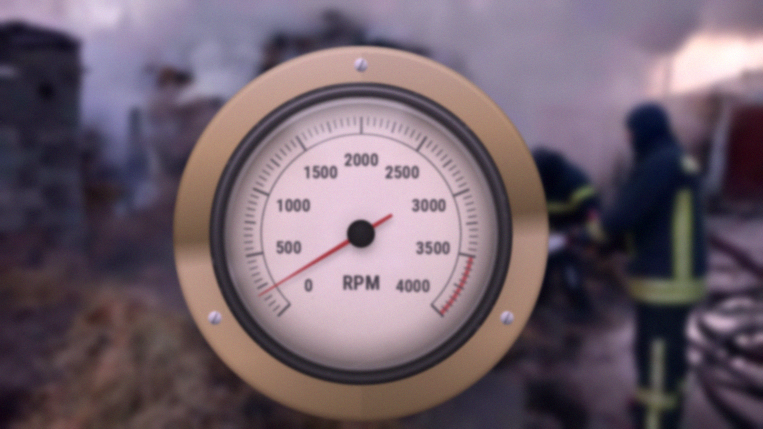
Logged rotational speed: 200 rpm
